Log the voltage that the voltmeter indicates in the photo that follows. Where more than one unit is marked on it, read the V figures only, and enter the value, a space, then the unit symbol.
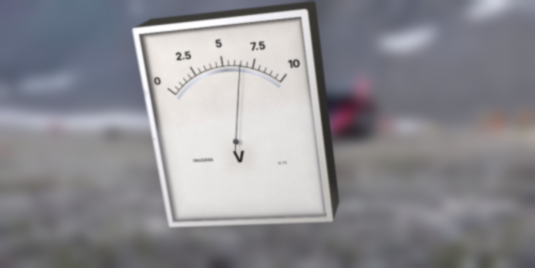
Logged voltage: 6.5 V
